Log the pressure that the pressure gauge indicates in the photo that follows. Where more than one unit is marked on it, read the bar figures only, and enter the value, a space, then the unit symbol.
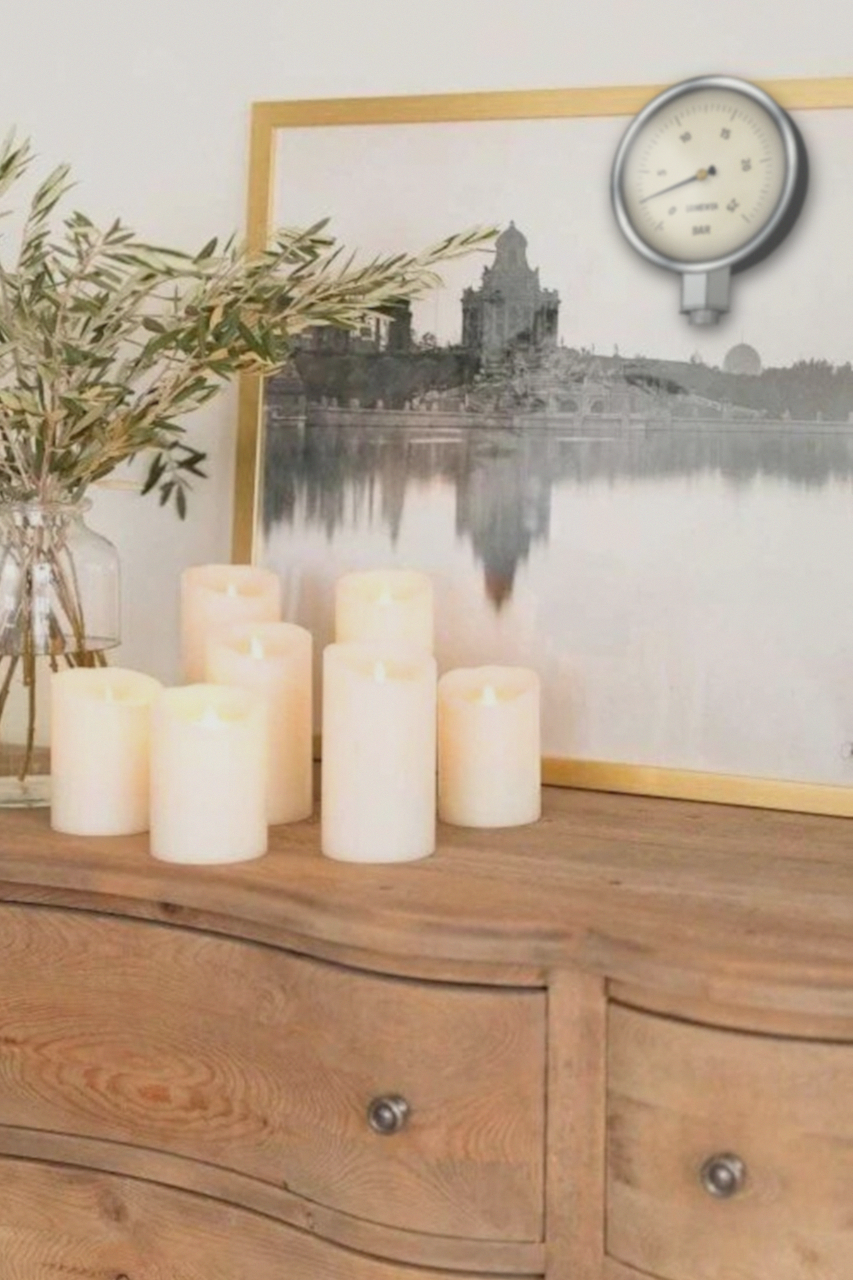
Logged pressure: 2.5 bar
